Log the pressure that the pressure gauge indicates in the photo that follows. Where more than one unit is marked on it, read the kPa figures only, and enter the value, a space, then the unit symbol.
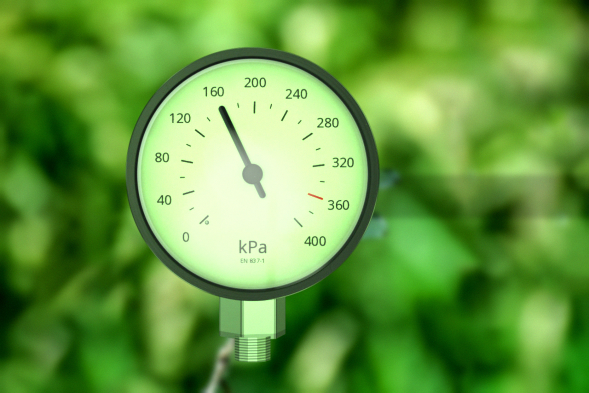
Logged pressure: 160 kPa
